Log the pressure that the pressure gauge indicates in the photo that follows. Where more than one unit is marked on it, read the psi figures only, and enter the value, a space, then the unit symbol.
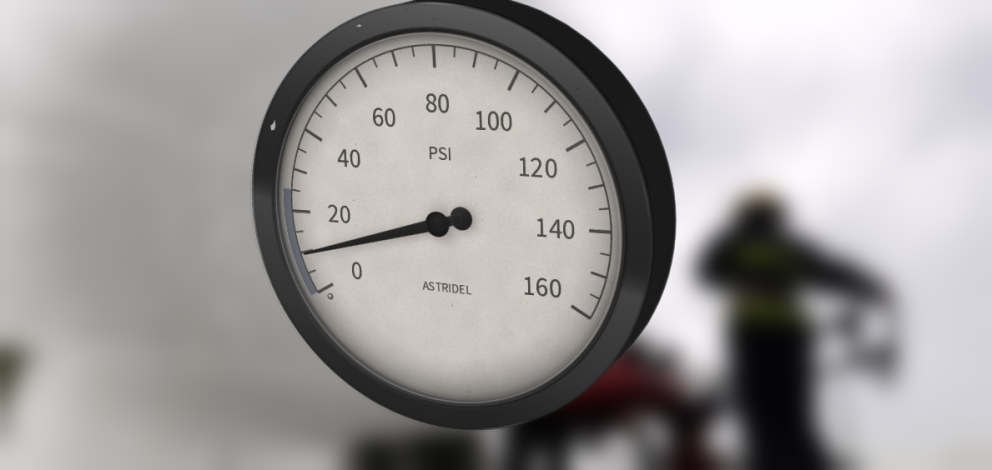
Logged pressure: 10 psi
